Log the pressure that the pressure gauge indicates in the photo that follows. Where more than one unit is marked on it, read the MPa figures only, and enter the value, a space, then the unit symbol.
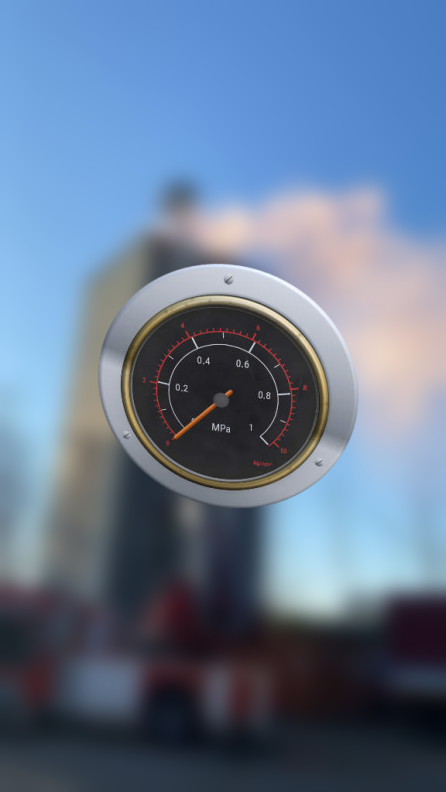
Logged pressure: 0 MPa
